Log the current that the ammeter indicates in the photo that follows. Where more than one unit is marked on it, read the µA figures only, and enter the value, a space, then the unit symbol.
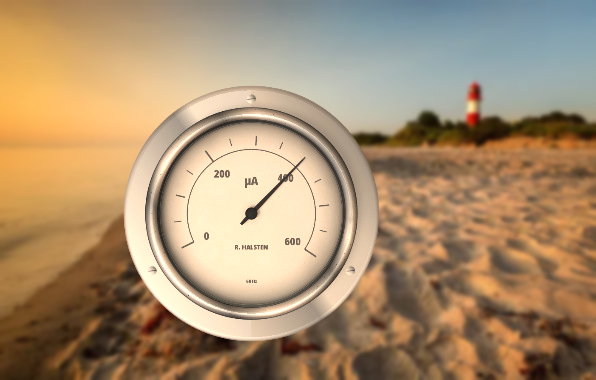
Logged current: 400 µA
